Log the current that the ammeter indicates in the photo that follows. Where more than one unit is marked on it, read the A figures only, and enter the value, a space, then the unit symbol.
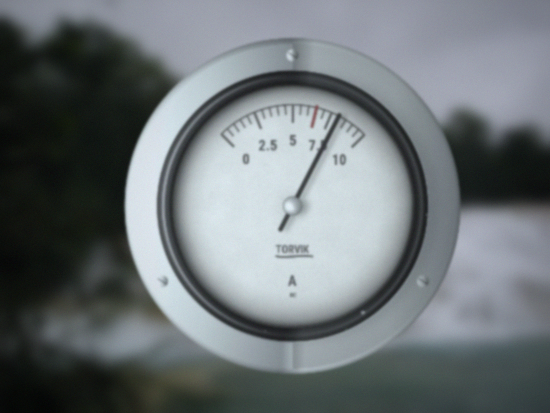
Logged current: 8 A
